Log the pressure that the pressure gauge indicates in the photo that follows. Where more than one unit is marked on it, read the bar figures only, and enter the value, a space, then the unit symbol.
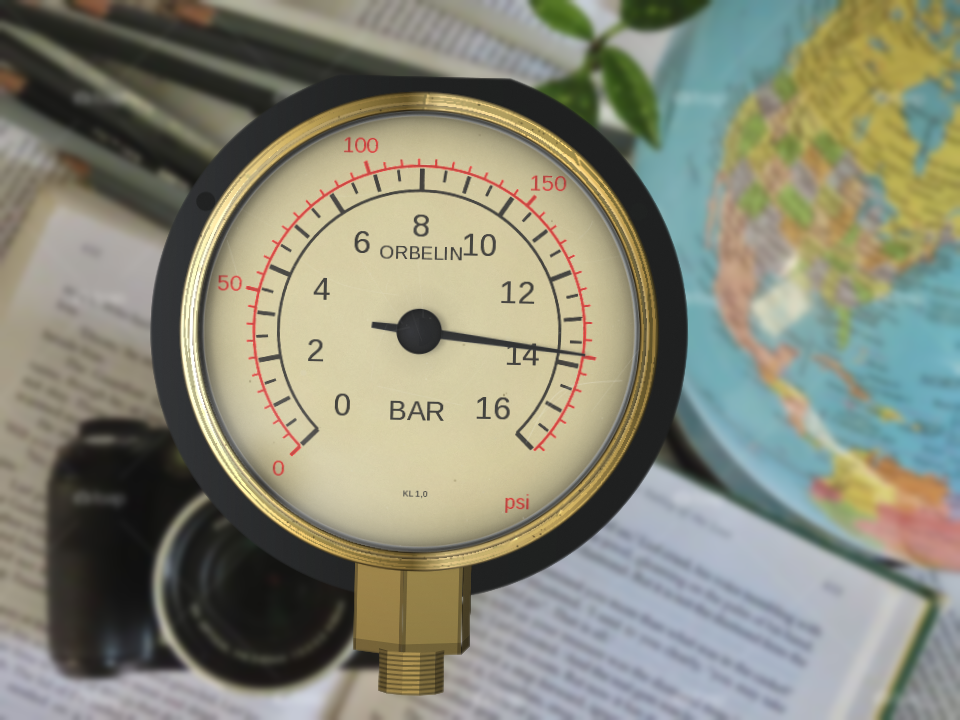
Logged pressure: 13.75 bar
